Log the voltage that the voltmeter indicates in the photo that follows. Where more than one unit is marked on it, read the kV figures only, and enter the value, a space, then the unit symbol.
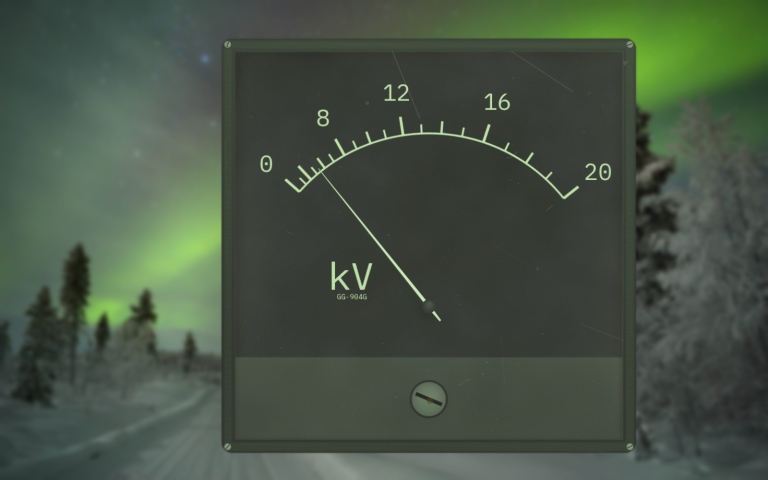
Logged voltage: 5.5 kV
